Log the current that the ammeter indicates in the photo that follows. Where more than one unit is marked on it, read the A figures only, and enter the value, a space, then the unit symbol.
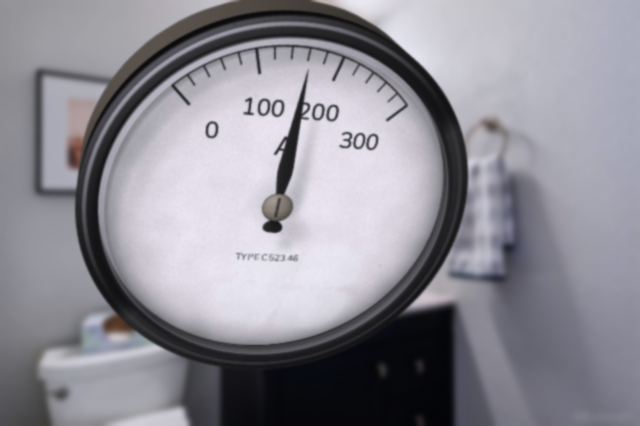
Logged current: 160 A
